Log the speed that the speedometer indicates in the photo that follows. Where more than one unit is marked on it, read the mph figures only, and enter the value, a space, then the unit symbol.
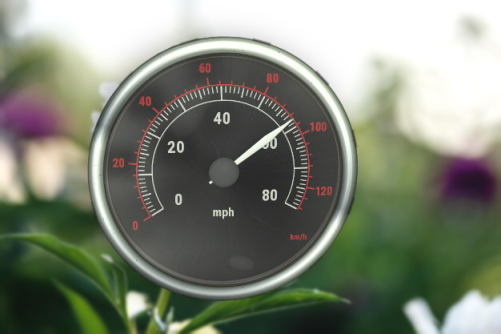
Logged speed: 58 mph
